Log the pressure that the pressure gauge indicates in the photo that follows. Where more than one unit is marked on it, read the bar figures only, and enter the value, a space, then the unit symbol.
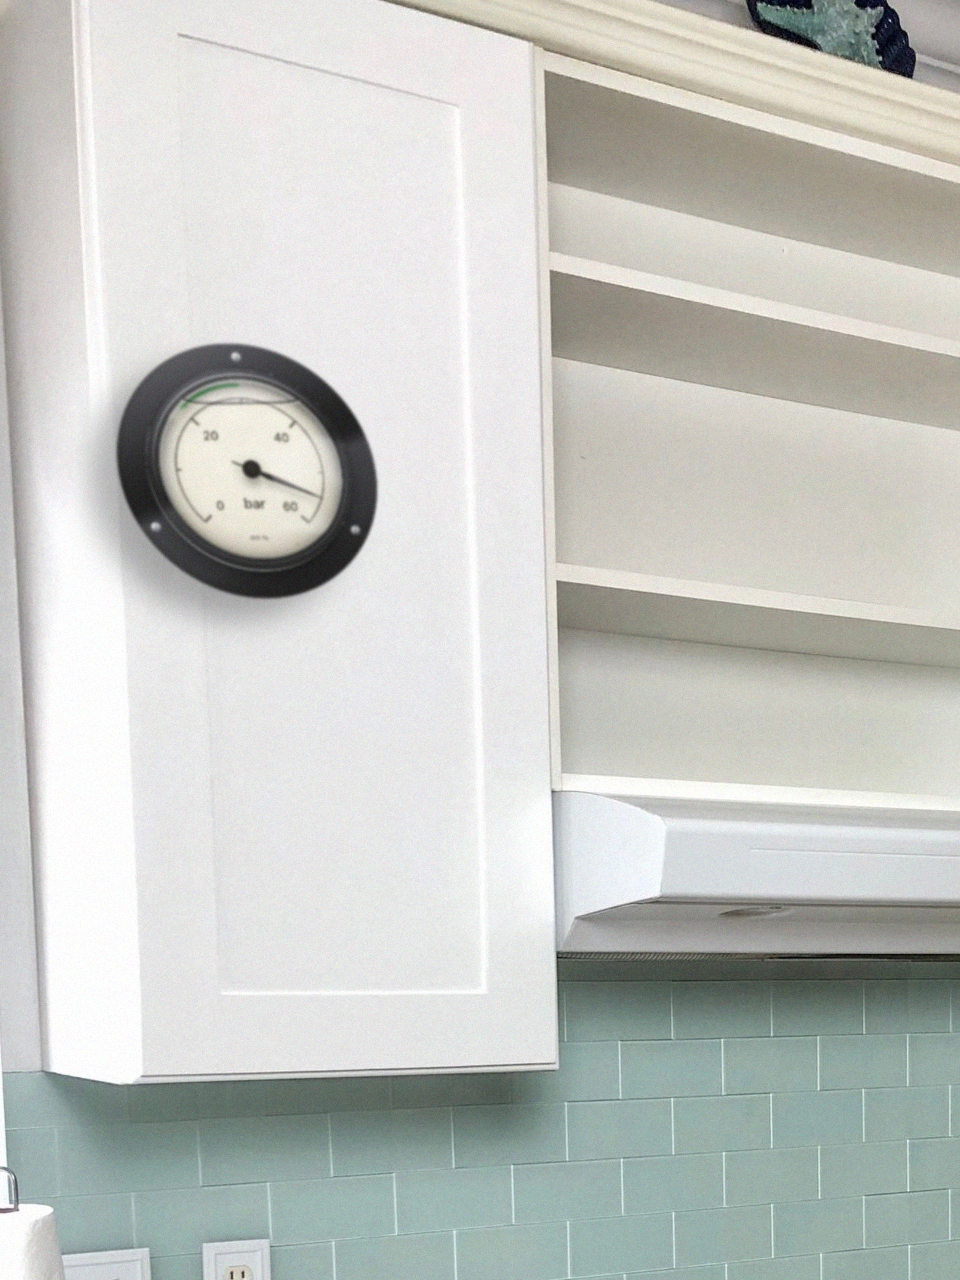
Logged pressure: 55 bar
